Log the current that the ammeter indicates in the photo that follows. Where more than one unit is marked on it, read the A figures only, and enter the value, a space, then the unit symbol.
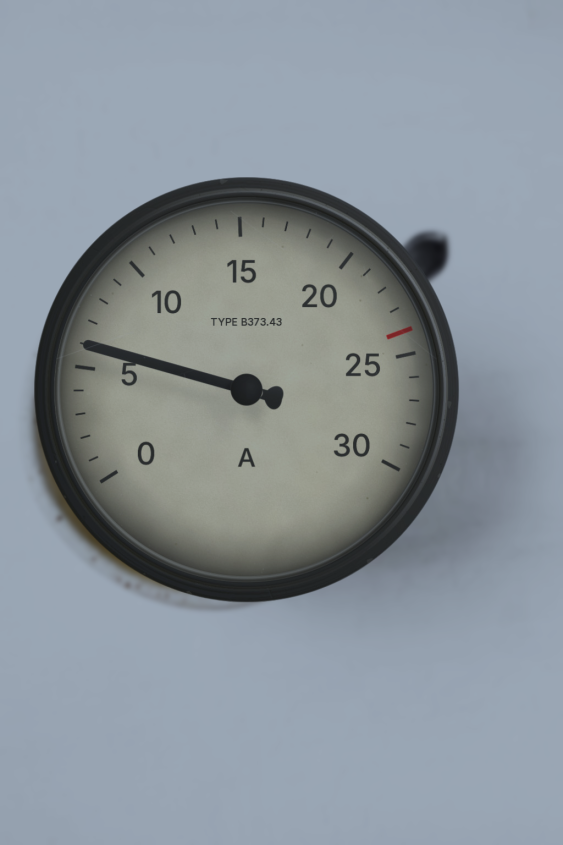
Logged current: 6 A
